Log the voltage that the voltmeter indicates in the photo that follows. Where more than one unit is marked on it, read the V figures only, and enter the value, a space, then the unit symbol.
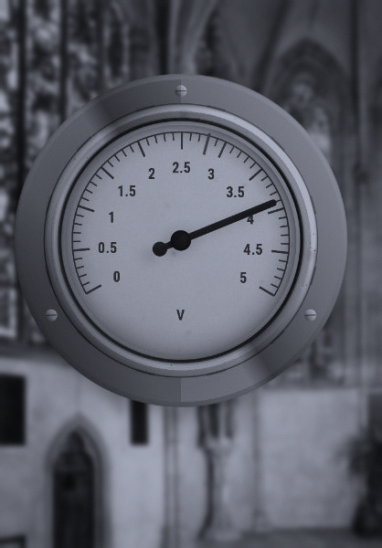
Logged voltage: 3.9 V
